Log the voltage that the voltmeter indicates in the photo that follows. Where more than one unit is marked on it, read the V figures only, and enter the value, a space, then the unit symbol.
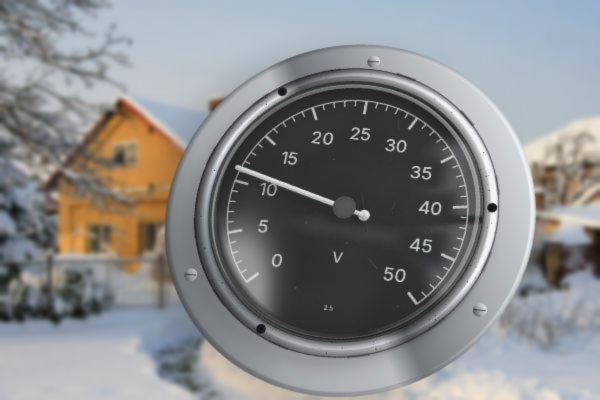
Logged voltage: 11 V
